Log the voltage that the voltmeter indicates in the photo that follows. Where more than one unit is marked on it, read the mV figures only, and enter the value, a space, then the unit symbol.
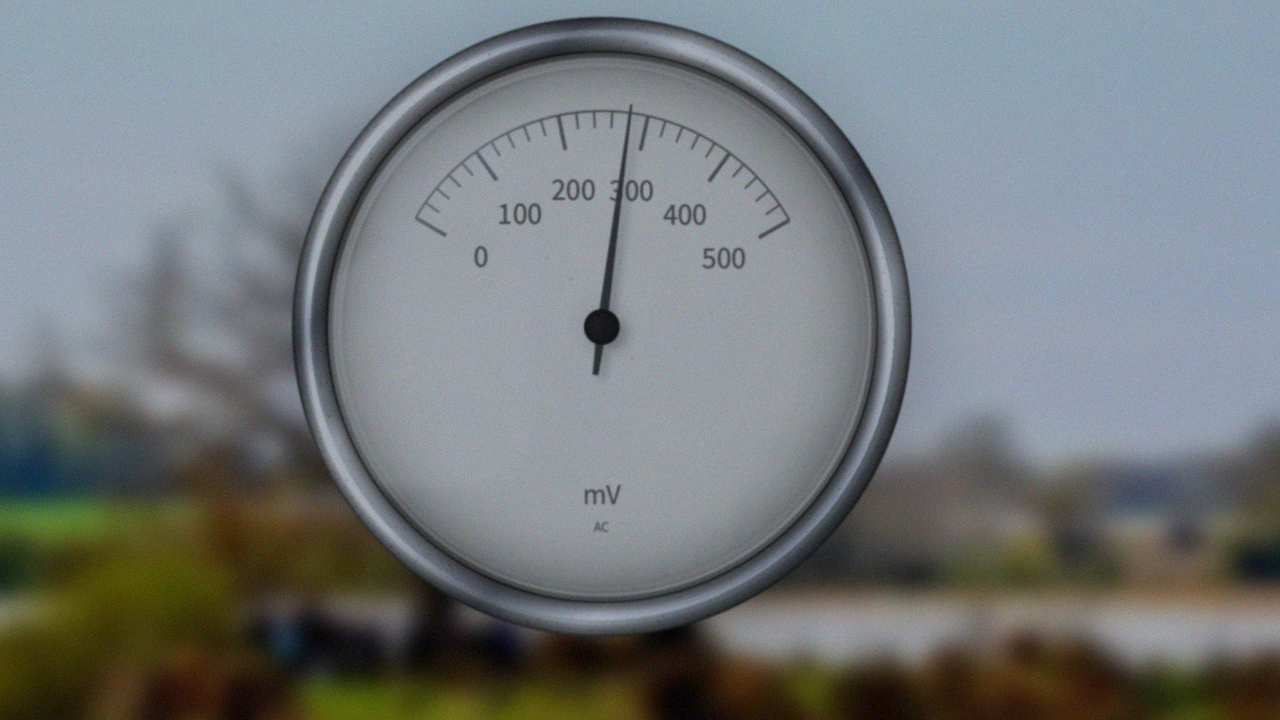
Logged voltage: 280 mV
